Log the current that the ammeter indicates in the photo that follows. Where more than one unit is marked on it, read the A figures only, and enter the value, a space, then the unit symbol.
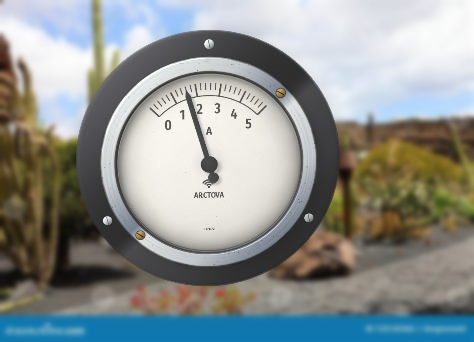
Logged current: 1.6 A
